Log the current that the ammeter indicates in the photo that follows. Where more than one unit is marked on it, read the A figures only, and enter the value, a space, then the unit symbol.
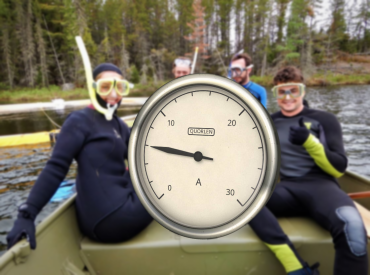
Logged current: 6 A
